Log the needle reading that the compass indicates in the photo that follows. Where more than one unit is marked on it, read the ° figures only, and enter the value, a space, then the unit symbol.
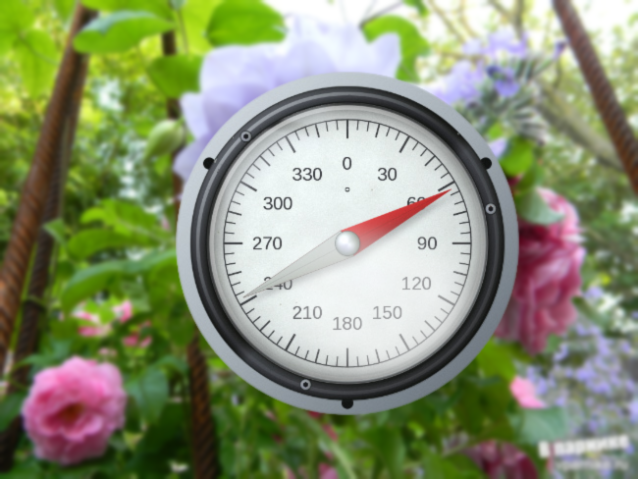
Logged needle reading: 62.5 °
